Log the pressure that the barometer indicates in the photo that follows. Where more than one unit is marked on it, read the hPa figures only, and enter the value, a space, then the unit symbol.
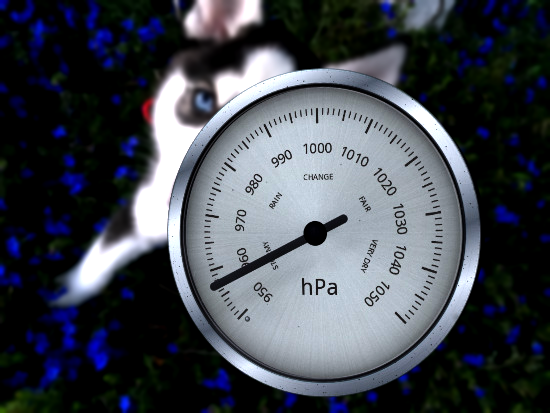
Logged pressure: 957 hPa
